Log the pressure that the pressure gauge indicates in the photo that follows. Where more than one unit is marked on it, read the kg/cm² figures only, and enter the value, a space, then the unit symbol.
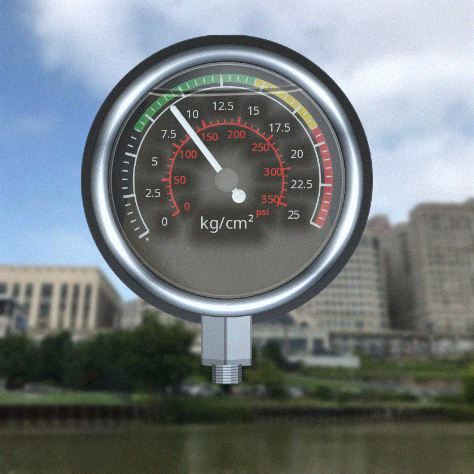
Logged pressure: 9 kg/cm²
